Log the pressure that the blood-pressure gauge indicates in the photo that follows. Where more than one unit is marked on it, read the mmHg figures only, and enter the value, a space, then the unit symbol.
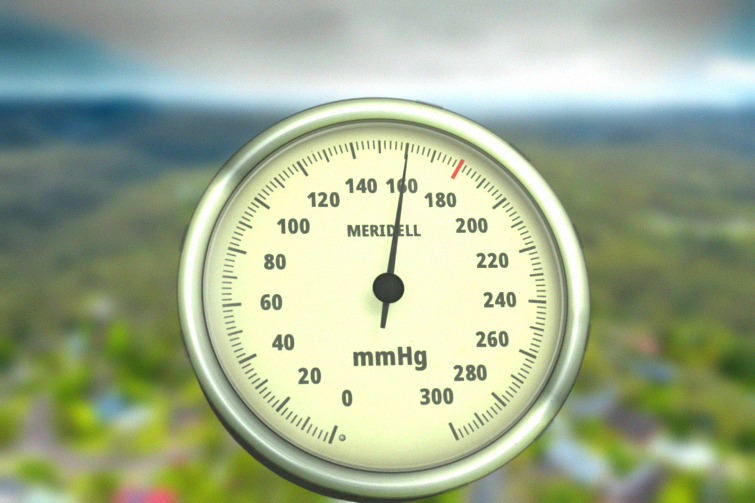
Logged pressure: 160 mmHg
